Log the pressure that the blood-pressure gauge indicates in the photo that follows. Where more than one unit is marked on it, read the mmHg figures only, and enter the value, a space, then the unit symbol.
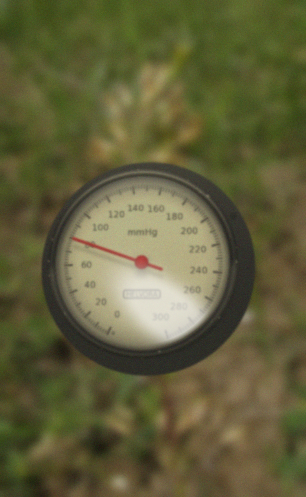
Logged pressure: 80 mmHg
